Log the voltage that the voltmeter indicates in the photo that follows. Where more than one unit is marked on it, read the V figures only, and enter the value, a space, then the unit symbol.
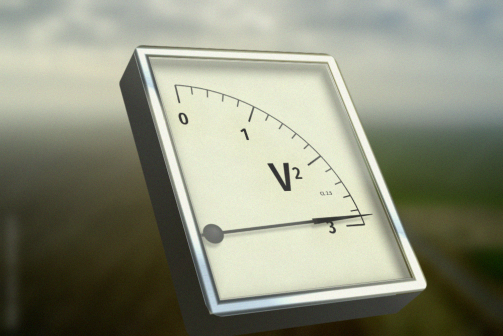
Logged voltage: 2.9 V
